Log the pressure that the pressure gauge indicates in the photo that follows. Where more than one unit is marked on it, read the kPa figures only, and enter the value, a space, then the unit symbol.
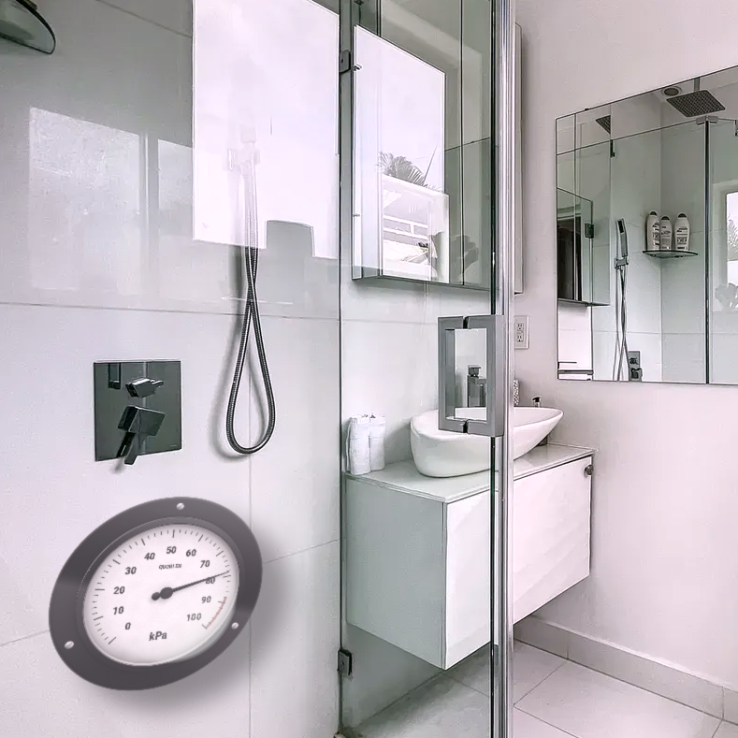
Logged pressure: 78 kPa
